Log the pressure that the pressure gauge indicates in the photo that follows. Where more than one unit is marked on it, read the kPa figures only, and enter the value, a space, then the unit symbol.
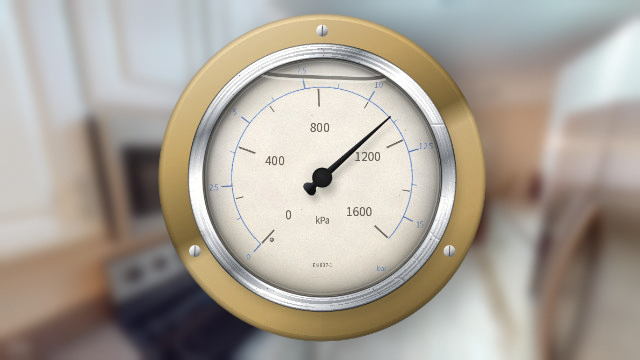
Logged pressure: 1100 kPa
